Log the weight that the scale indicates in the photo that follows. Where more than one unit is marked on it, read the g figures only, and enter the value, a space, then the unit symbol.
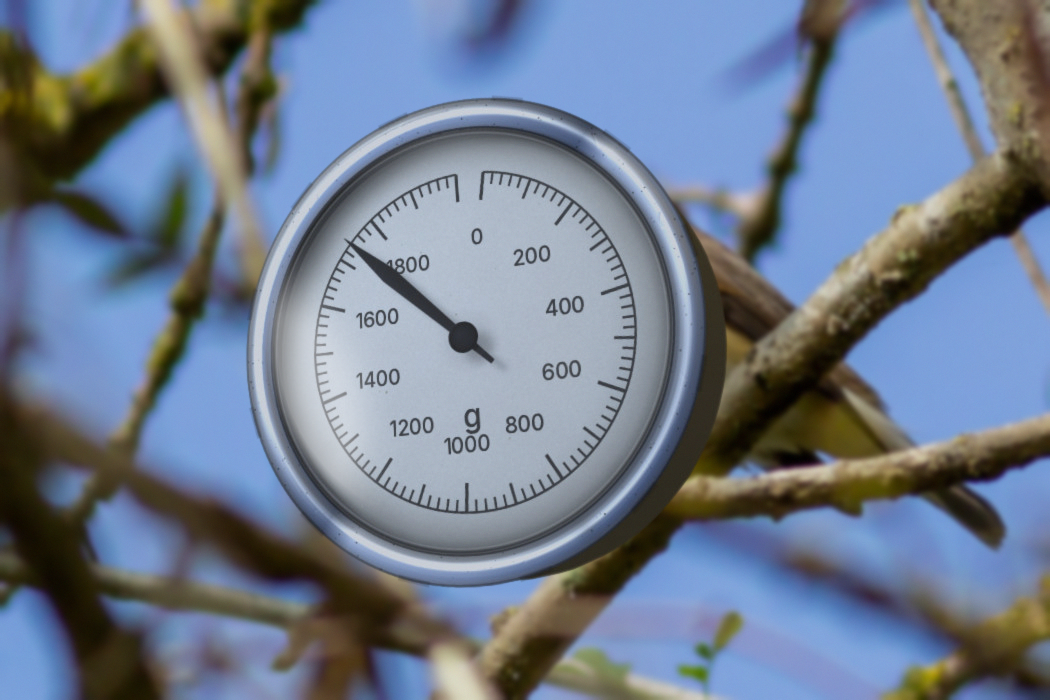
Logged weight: 1740 g
